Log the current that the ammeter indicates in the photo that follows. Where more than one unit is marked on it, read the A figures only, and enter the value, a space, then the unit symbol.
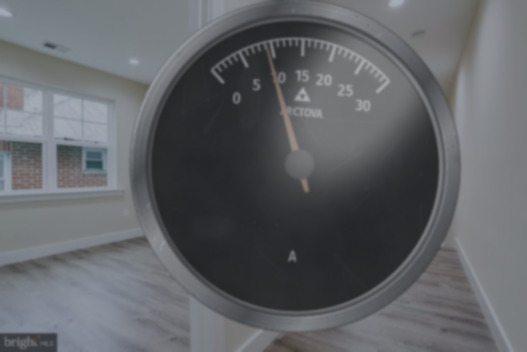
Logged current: 9 A
